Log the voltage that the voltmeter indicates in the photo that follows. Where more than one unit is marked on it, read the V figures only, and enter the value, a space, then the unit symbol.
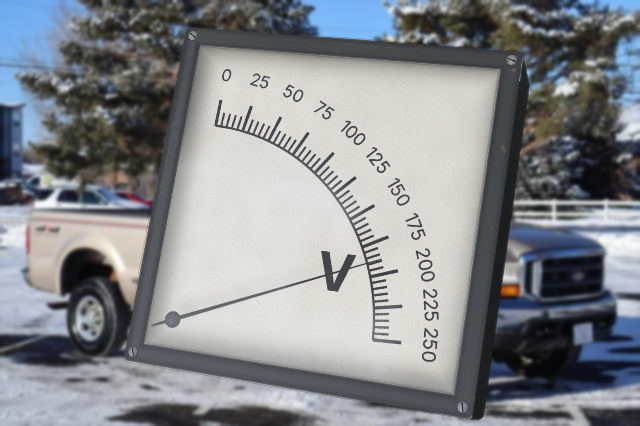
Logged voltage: 190 V
